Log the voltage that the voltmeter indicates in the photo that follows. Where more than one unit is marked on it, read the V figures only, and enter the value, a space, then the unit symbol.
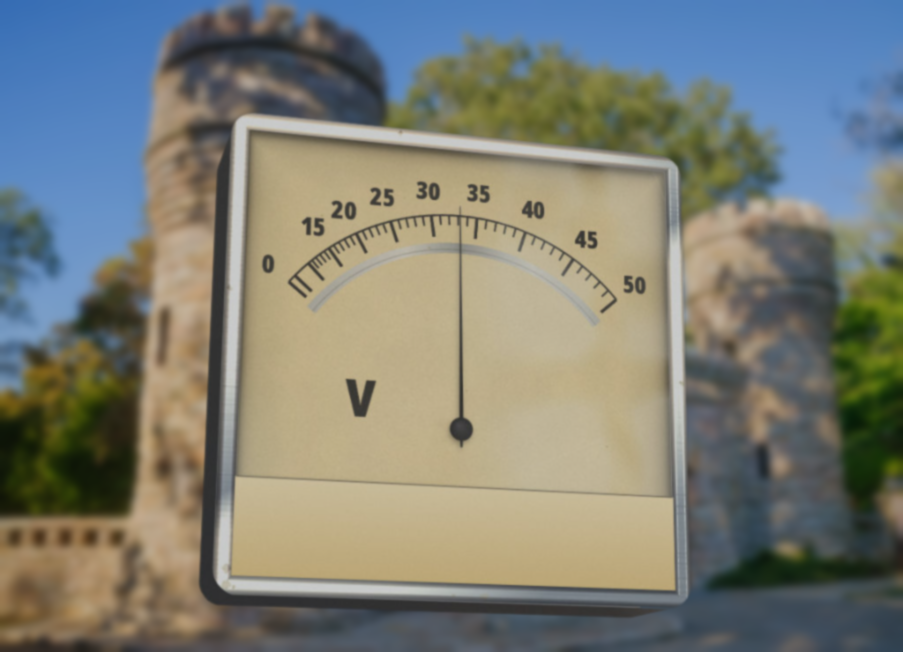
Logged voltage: 33 V
